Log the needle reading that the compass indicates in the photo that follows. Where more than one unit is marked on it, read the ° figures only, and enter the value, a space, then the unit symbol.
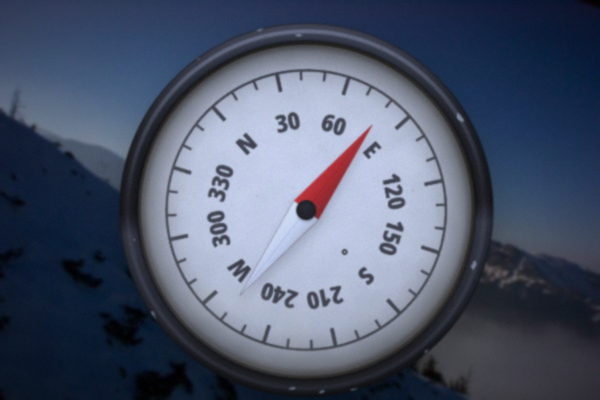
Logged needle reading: 80 °
